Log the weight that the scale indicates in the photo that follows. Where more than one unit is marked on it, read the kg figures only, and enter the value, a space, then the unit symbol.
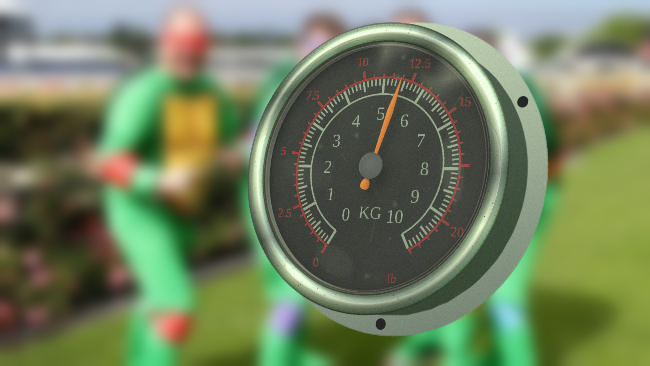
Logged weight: 5.5 kg
